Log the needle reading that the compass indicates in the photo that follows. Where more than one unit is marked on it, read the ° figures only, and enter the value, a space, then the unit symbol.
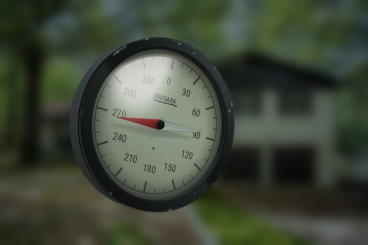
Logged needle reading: 265 °
